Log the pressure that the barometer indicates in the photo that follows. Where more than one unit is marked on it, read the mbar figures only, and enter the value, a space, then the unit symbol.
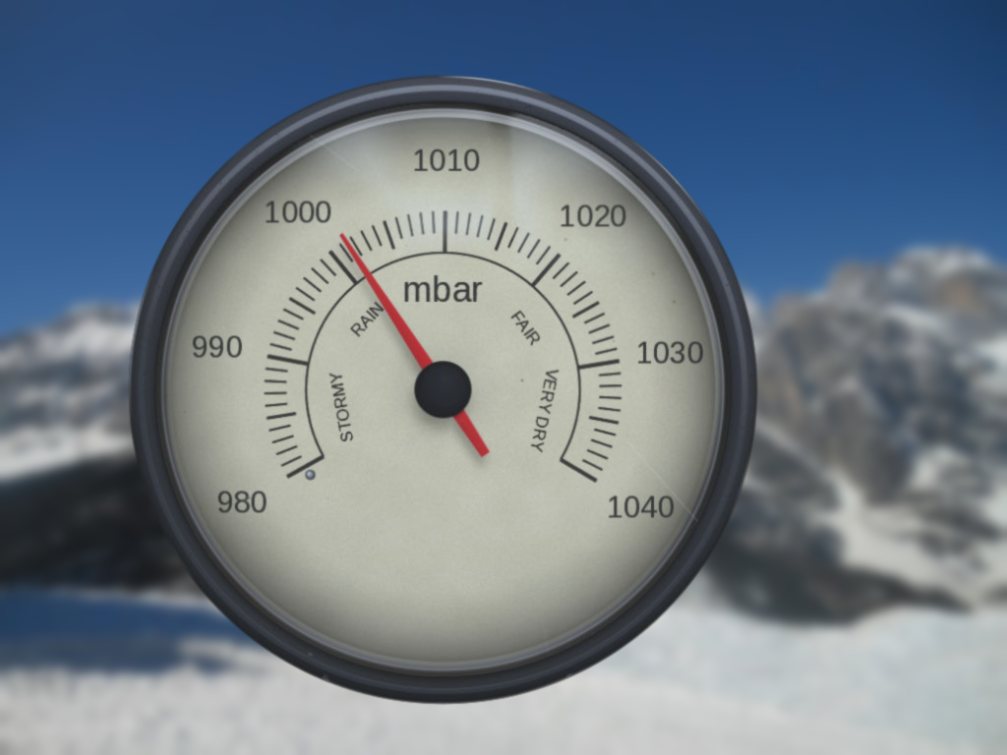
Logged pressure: 1001.5 mbar
